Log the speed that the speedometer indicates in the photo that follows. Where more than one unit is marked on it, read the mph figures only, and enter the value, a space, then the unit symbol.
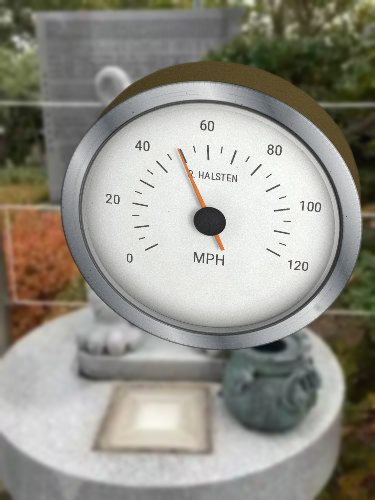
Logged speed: 50 mph
